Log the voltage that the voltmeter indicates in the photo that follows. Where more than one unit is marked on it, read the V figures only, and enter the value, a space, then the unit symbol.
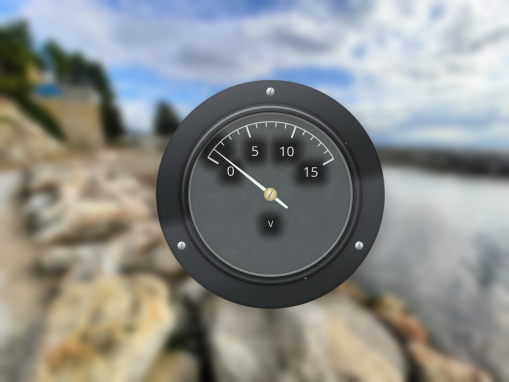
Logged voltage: 1 V
